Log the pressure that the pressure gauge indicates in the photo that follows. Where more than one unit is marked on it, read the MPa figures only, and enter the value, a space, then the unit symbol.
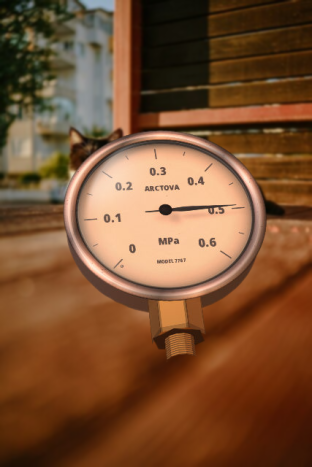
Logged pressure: 0.5 MPa
